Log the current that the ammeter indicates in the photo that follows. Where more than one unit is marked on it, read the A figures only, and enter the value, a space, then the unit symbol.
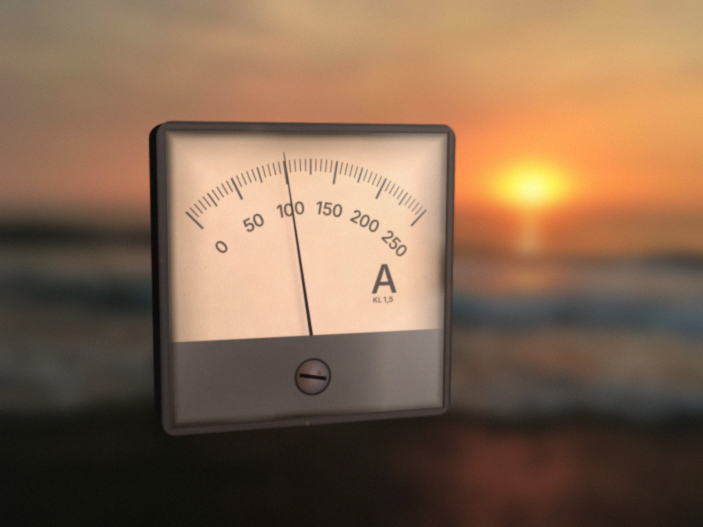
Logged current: 100 A
